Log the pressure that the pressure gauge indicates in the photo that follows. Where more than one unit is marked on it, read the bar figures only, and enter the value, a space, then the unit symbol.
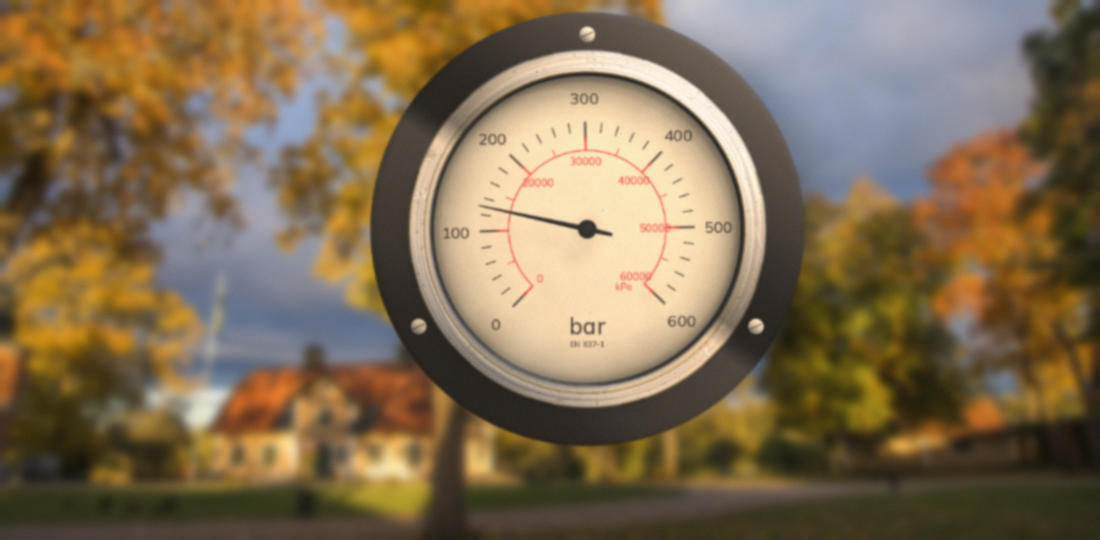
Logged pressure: 130 bar
